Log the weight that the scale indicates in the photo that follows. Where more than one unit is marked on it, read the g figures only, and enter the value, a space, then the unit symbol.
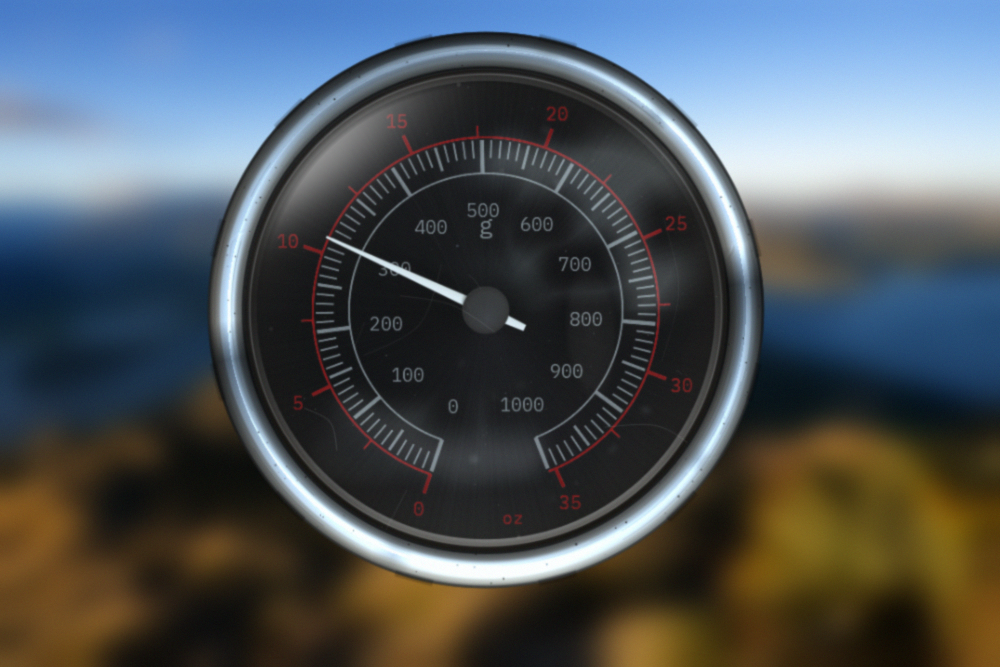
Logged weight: 300 g
